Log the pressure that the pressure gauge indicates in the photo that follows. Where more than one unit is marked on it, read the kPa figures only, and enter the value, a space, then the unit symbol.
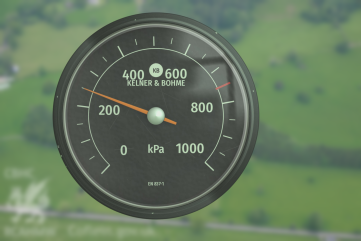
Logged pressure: 250 kPa
